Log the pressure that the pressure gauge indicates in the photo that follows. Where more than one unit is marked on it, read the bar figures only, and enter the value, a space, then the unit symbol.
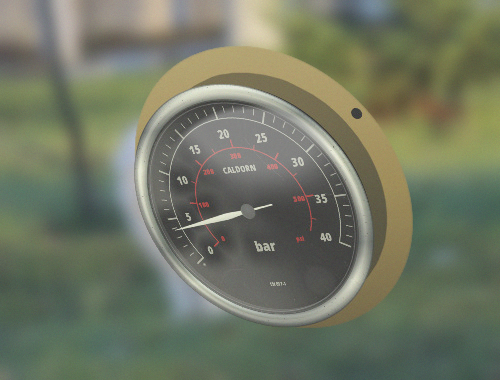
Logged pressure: 4 bar
